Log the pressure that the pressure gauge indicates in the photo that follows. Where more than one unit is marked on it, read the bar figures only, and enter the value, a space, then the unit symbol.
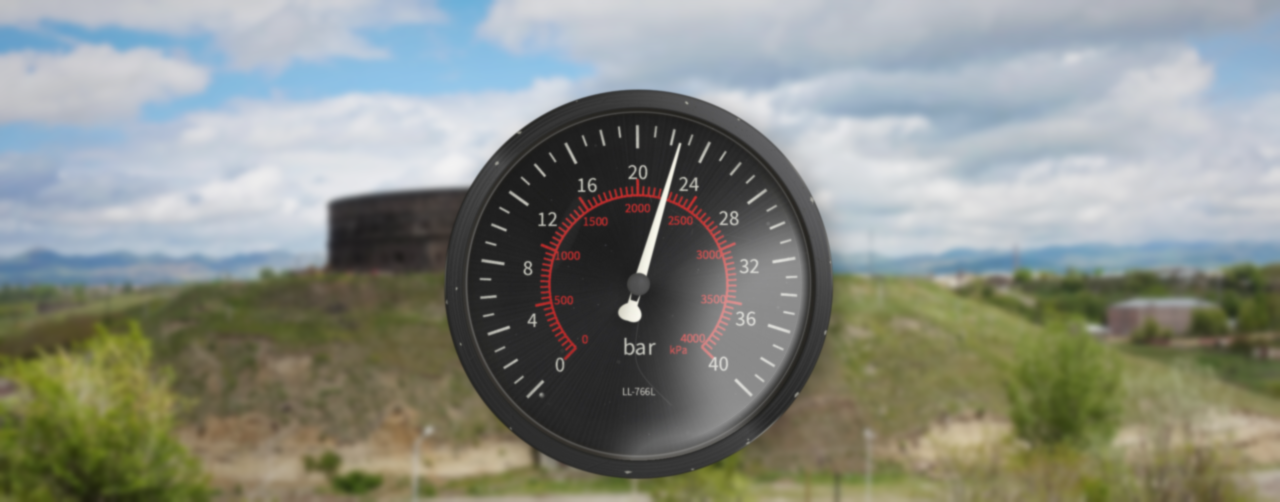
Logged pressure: 22.5 bar
